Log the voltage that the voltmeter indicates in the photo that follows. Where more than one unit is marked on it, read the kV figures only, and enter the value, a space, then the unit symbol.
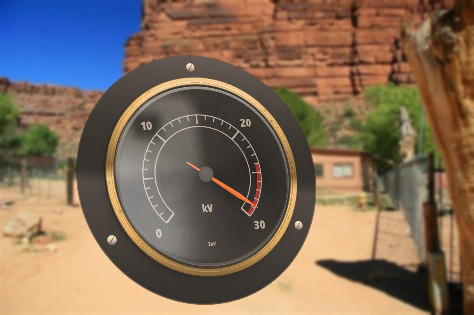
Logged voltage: 29 kV
